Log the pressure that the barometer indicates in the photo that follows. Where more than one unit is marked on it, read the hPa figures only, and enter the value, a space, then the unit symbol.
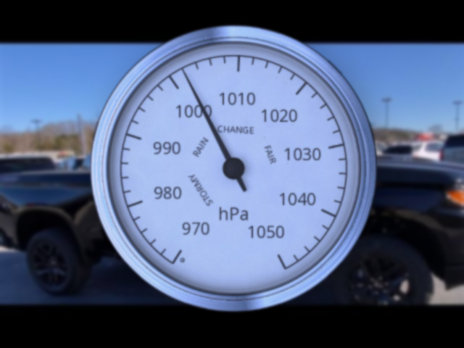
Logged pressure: 1002 hPa
